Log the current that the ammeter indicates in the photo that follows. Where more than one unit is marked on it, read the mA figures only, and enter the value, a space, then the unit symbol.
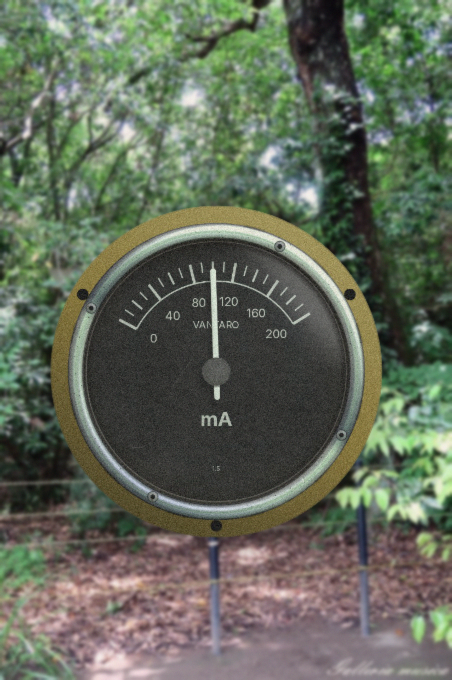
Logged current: 100 mA
